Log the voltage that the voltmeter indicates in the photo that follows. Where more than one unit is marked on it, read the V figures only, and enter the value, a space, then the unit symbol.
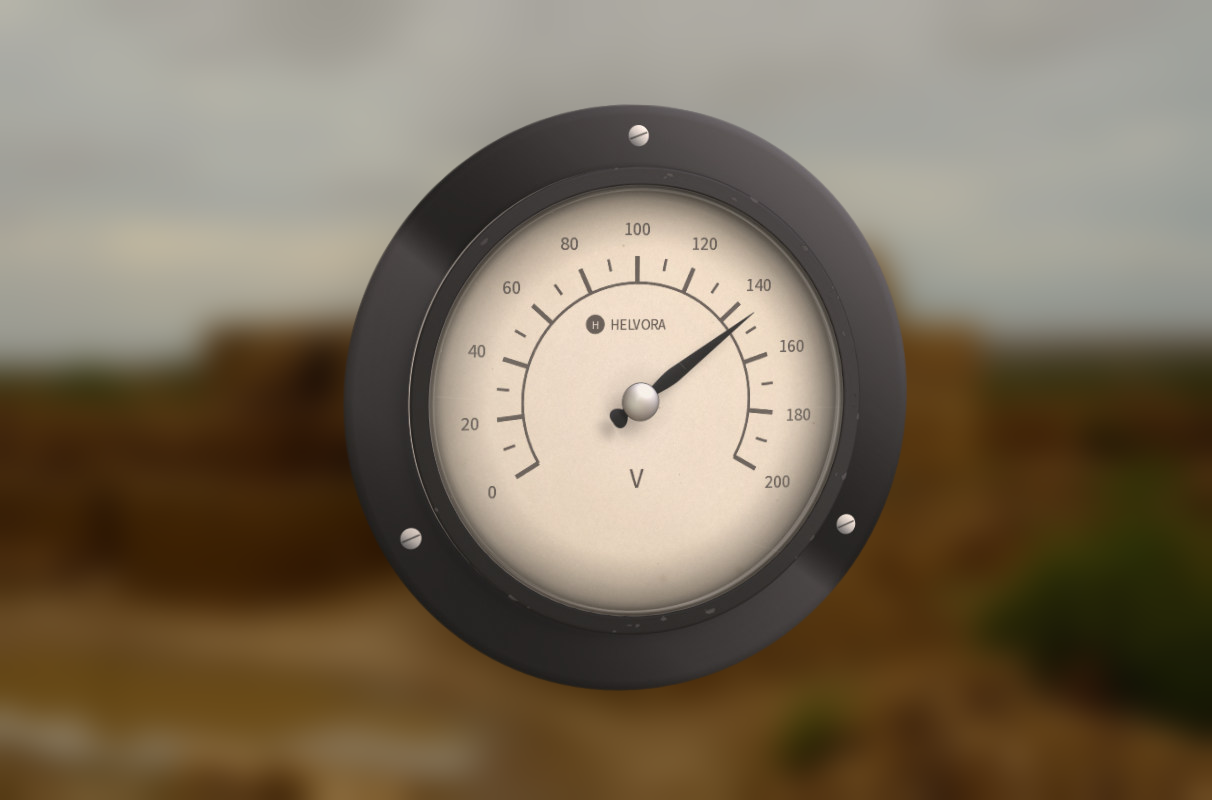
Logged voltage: 145 V
